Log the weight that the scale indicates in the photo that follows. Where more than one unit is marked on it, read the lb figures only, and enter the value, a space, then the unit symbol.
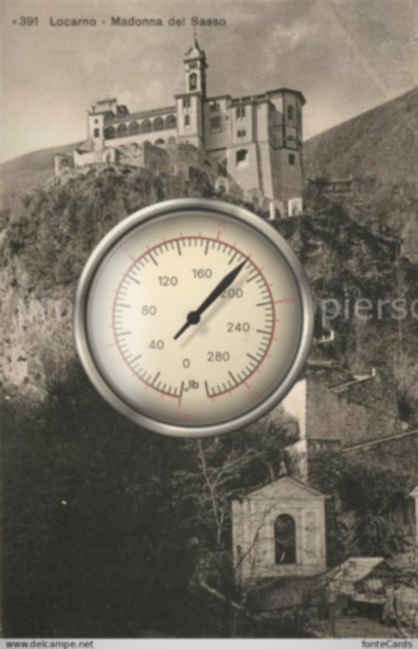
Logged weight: 188 lb
